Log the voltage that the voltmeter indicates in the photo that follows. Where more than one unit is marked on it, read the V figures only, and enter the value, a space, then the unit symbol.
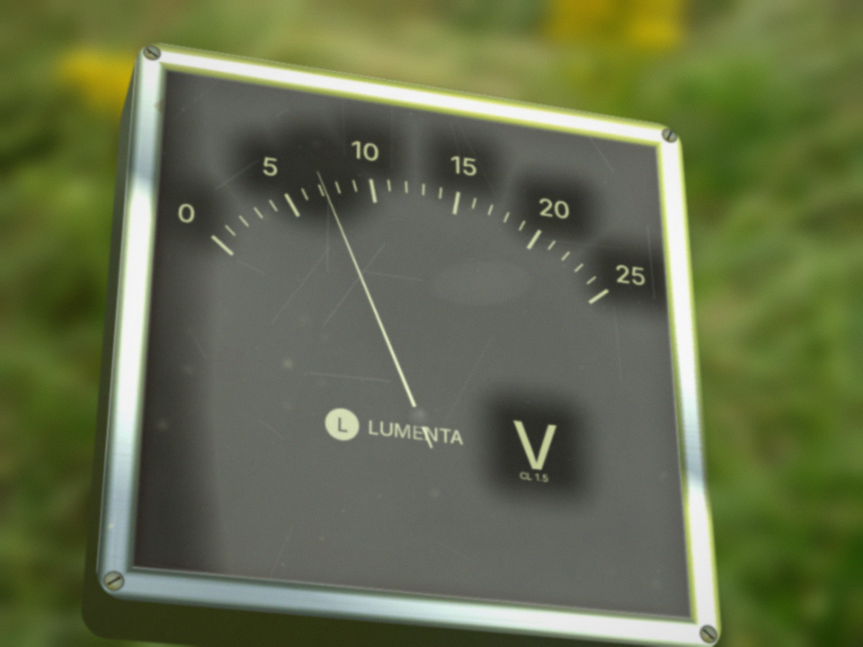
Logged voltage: 7 V
